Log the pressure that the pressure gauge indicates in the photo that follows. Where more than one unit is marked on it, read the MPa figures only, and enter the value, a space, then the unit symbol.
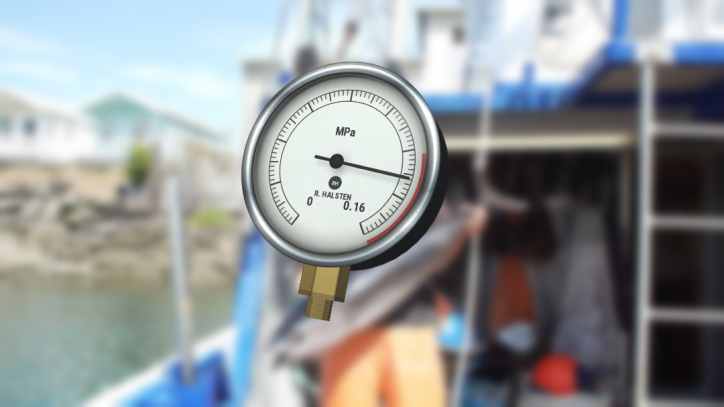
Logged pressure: 0.132 MPa
